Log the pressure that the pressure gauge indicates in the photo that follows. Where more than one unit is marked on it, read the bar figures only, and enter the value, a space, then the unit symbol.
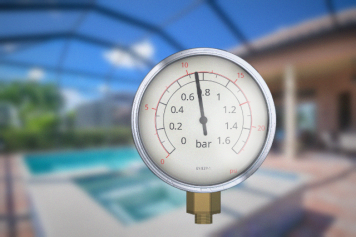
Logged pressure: 0.75 bar
